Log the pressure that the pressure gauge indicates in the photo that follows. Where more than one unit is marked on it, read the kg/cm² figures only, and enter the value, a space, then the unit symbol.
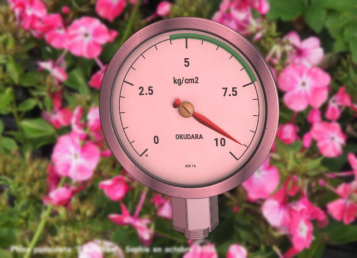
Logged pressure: 9.5 kg/cm²
